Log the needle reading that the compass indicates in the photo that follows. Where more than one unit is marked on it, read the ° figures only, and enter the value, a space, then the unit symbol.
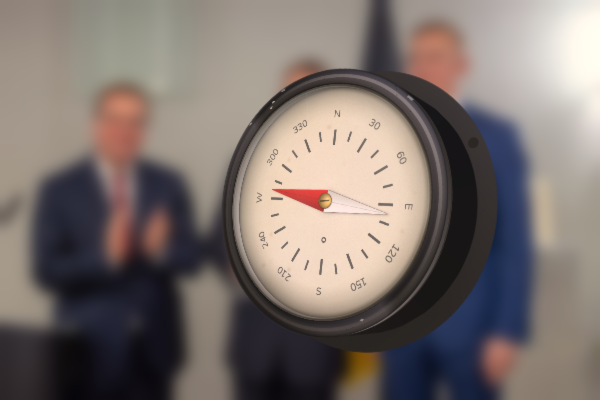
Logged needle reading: 277.5 °
